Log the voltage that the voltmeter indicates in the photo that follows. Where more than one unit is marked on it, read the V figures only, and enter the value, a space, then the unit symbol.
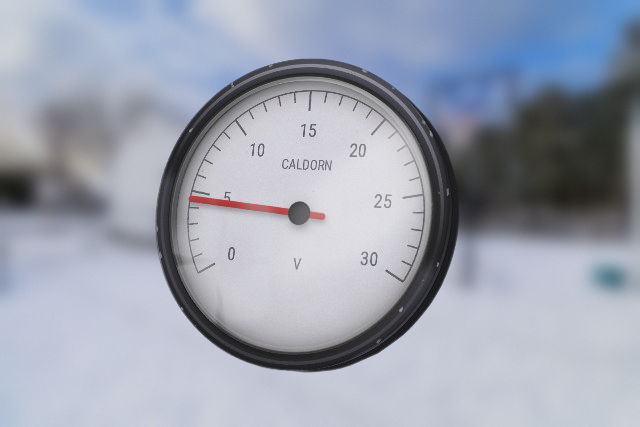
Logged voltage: 4.5 V
